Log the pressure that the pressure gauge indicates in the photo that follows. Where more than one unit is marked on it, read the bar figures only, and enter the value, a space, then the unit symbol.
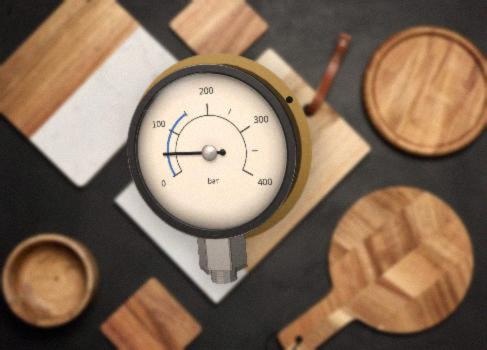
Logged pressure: 50 bar
